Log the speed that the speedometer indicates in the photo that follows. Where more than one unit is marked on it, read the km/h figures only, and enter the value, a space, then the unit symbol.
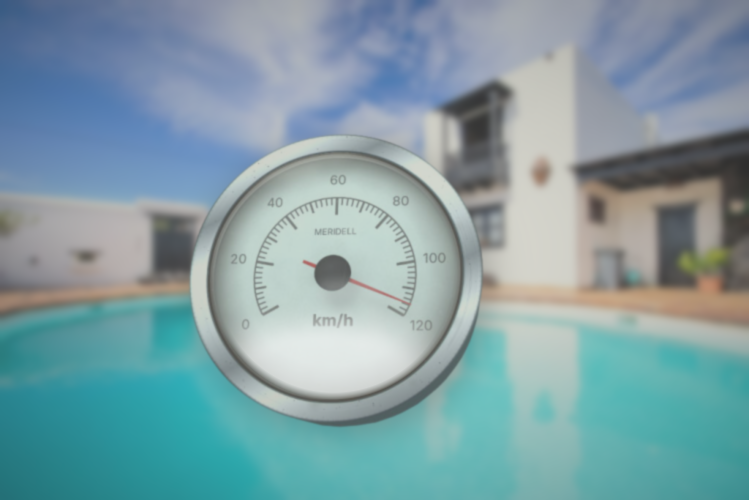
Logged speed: 116 km/h
